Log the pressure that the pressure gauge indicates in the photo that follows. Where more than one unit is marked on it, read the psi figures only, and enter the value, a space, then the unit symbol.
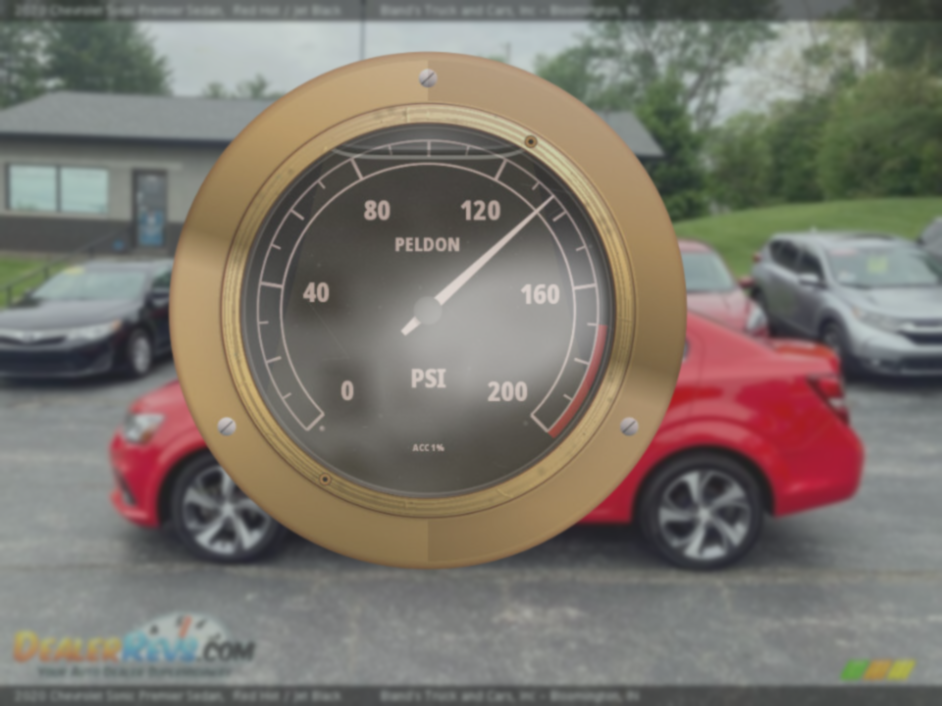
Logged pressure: 135 psi
